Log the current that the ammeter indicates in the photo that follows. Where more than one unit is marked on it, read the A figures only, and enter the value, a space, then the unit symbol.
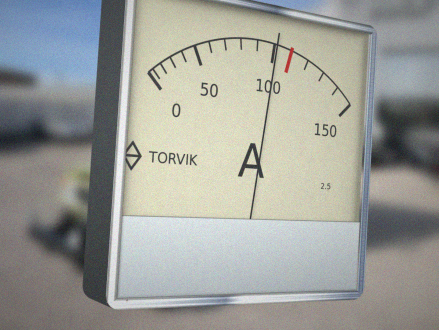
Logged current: 100 A
